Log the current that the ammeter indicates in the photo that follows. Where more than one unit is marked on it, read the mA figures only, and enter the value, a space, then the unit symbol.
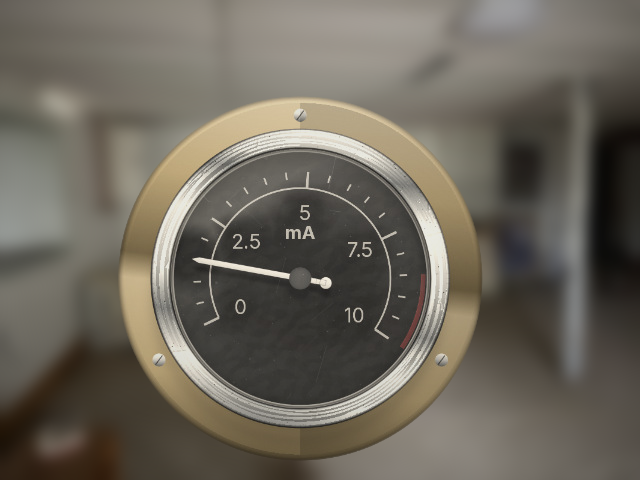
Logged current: 1.5 mA
